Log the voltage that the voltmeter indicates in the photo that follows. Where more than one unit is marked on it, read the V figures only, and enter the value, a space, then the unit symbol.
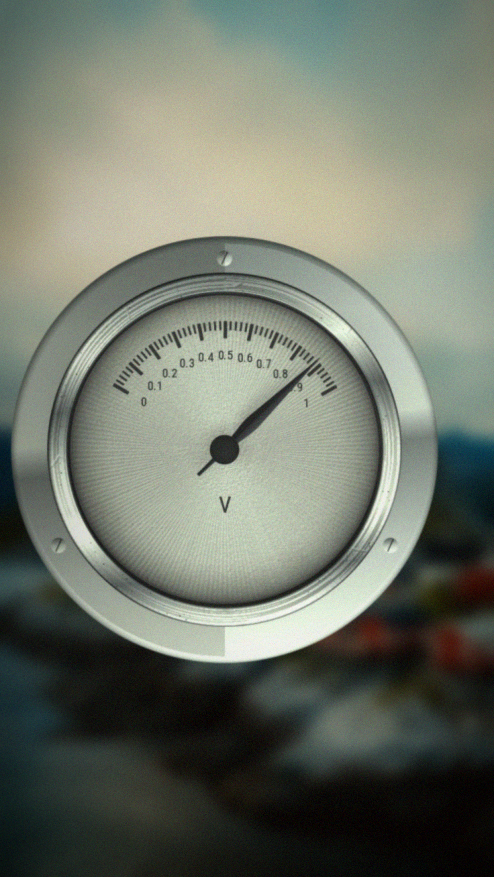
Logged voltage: 0.88 V
